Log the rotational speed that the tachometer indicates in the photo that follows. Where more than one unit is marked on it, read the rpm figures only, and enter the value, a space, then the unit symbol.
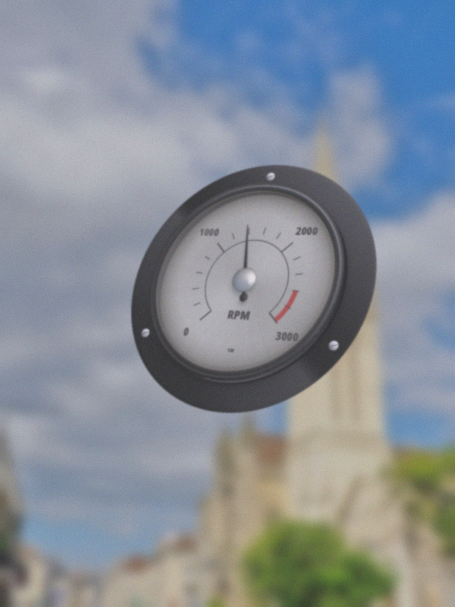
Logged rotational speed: 1400 rpm
